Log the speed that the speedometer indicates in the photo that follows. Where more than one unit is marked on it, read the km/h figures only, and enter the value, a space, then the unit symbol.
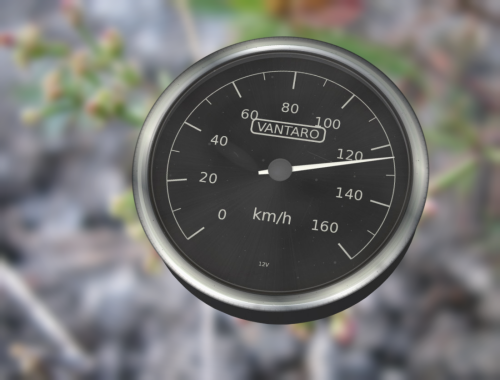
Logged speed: 125 km/h
